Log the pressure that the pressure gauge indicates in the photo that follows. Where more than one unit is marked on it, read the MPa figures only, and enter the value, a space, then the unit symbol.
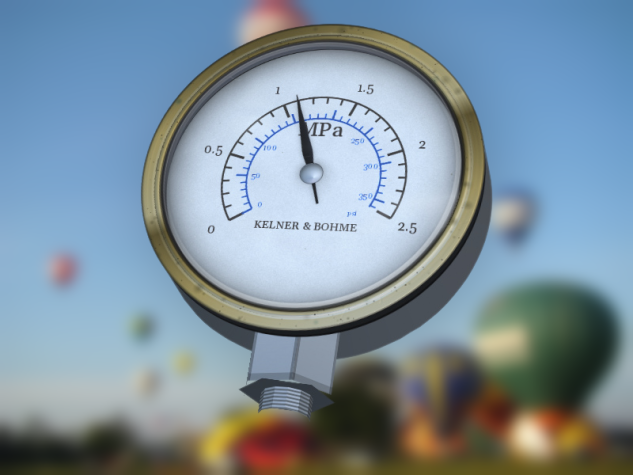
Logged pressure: 1.1 MPa
